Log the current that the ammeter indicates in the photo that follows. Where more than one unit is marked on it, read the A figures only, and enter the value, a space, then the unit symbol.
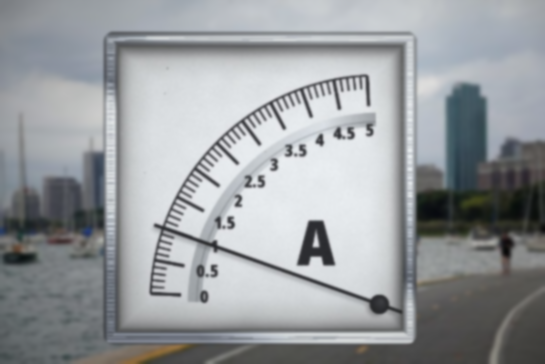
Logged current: 1 A
